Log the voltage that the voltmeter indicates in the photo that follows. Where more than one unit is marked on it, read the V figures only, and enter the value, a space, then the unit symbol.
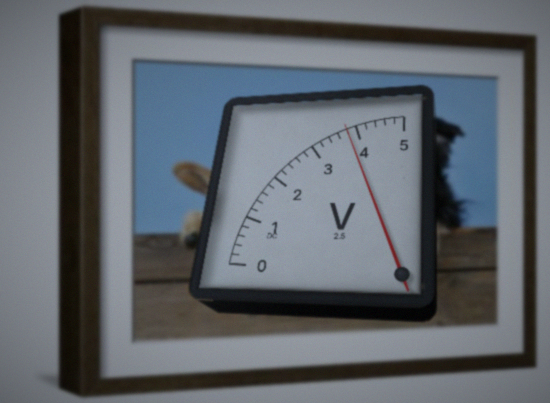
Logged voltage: 3.8 V
